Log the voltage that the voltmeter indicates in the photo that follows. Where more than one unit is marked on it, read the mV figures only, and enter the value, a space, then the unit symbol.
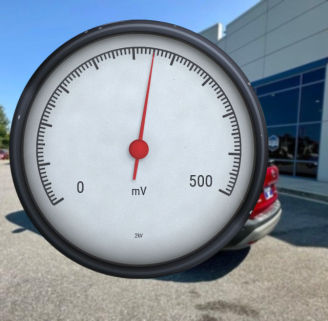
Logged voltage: 275 mV
